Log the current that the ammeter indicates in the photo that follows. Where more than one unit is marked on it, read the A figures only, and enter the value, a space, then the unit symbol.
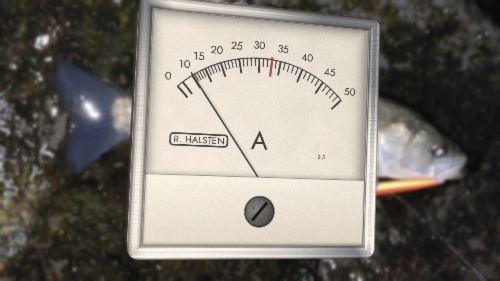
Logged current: 10 A
